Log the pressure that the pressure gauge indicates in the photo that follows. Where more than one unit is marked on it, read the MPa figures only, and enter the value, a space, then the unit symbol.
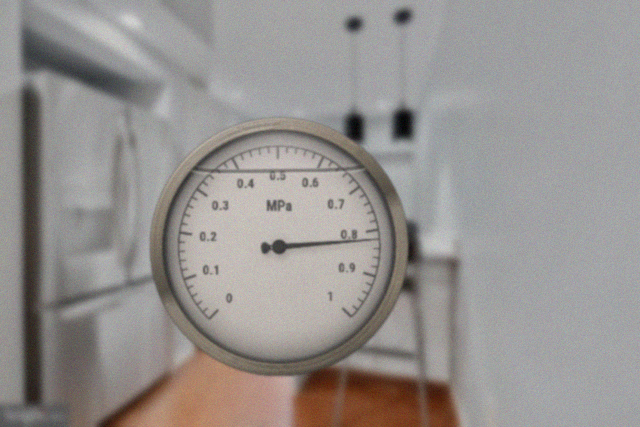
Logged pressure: 0.82 MPa
